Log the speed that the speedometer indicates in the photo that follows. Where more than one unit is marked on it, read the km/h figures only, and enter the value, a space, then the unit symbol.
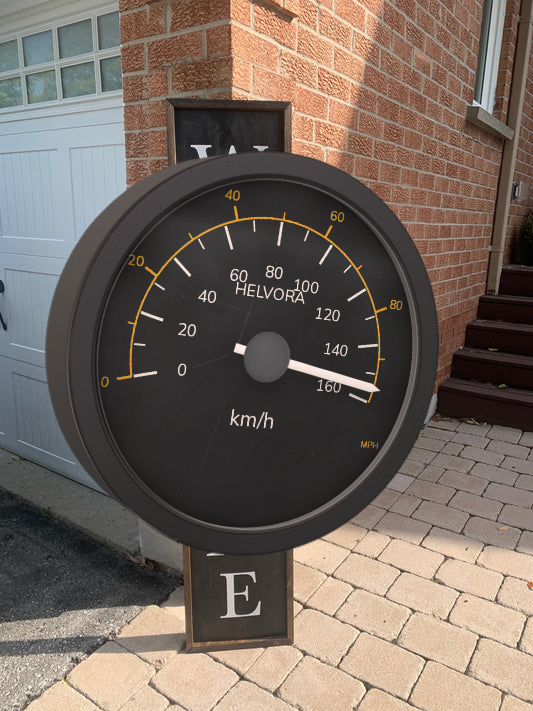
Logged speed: 155 km/h
